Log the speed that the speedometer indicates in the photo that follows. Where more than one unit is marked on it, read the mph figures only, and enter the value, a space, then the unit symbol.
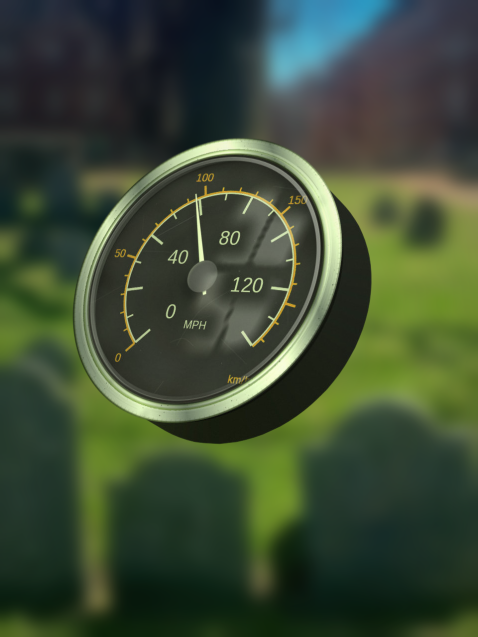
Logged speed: 60 mph
